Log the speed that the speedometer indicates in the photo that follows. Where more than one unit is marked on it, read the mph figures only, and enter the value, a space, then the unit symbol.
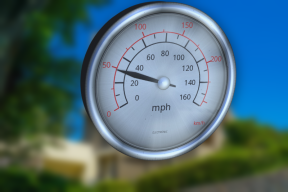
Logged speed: 30 mph
